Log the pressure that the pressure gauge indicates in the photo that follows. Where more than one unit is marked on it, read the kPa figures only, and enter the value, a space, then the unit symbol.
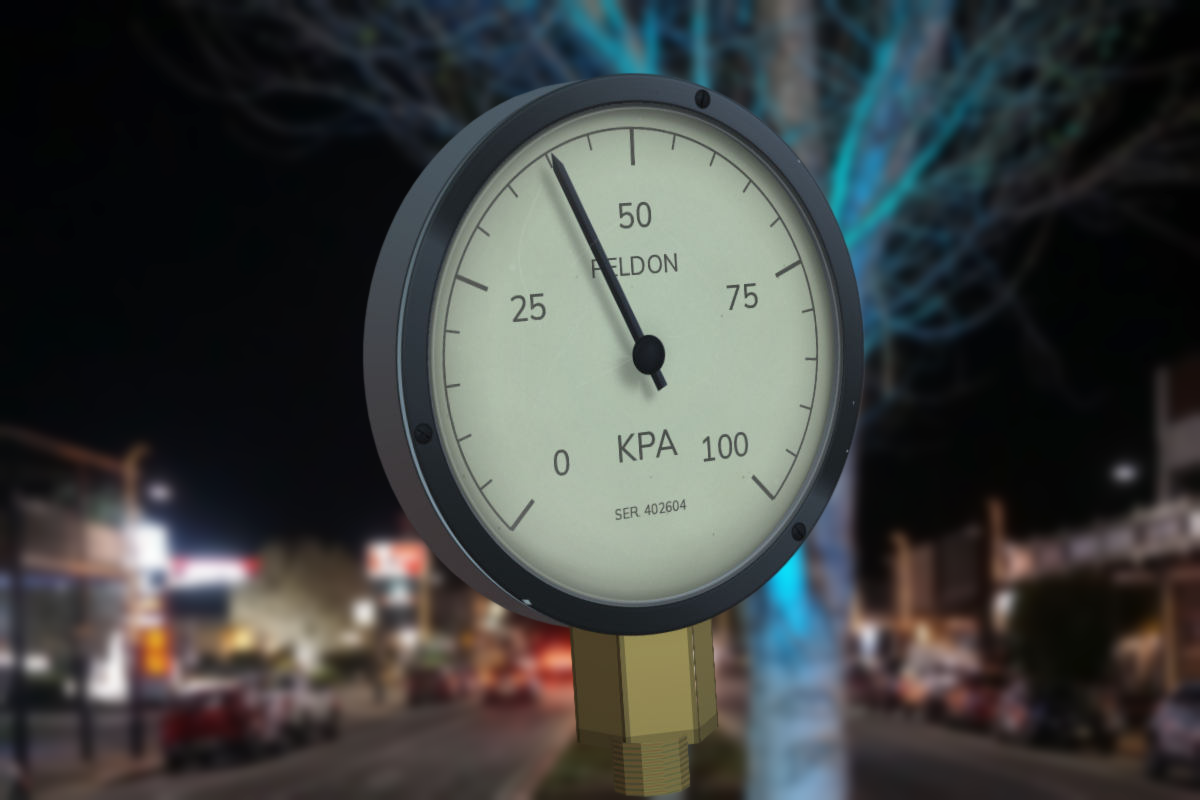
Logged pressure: 40 kPa
